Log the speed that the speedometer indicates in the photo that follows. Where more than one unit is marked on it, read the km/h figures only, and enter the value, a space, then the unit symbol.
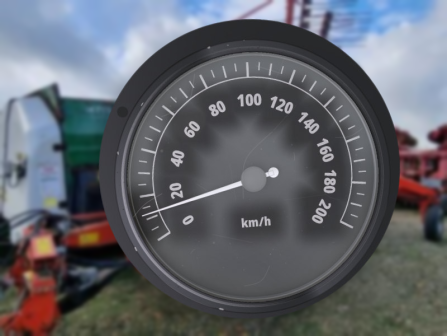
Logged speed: 12.5 km/h
